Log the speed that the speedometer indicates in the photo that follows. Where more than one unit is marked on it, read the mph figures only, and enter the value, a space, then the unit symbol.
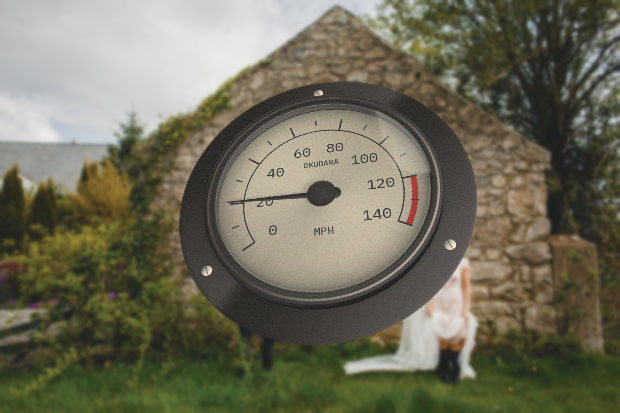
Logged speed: 20 mph
